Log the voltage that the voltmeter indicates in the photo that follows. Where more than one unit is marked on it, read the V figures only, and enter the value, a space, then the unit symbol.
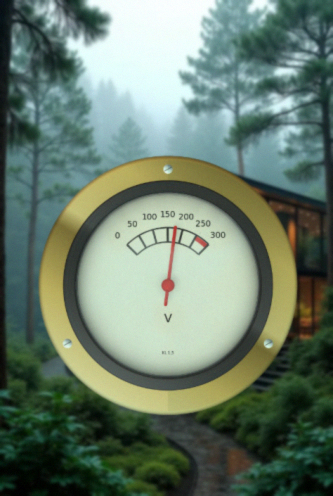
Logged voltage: 175 V
